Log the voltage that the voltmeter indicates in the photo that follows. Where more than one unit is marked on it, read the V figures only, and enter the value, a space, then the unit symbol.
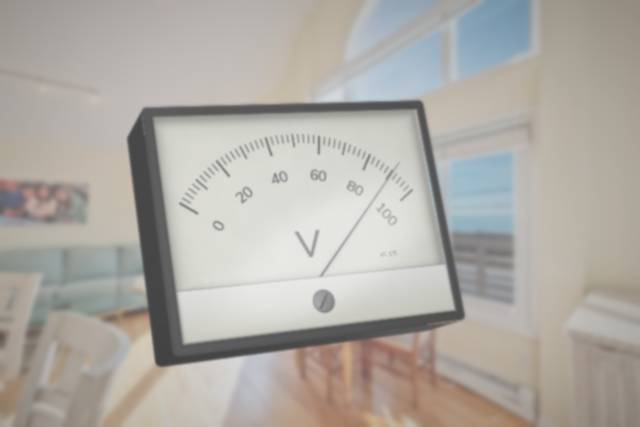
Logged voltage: 90 V
